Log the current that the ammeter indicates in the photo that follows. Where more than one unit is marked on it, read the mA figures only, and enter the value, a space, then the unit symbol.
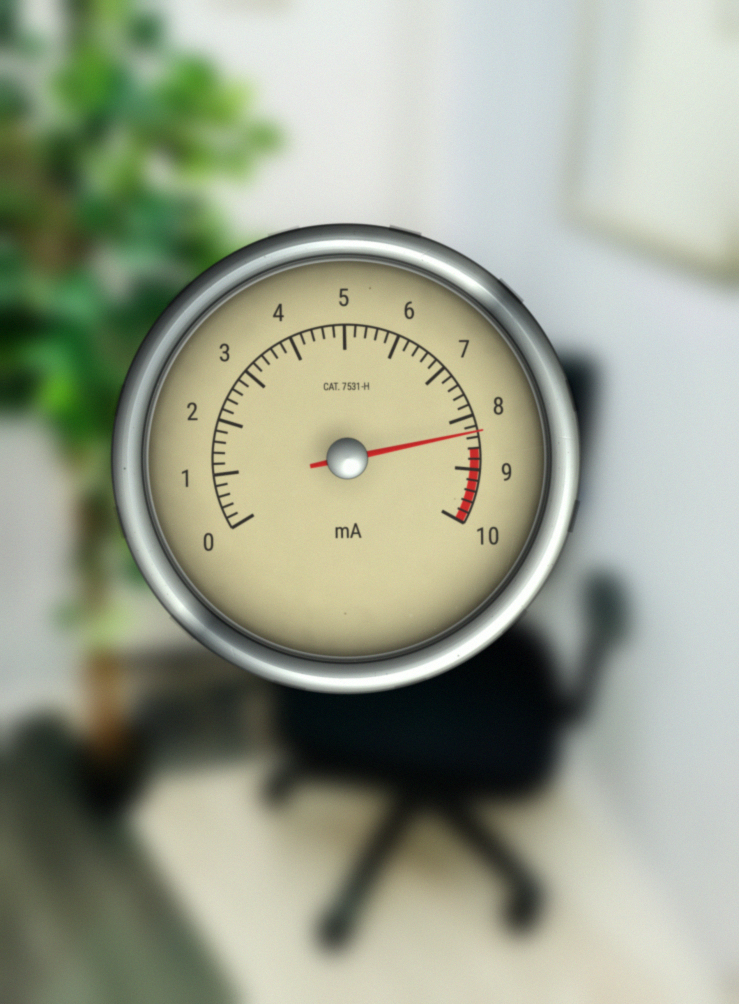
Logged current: 8.3 mA
